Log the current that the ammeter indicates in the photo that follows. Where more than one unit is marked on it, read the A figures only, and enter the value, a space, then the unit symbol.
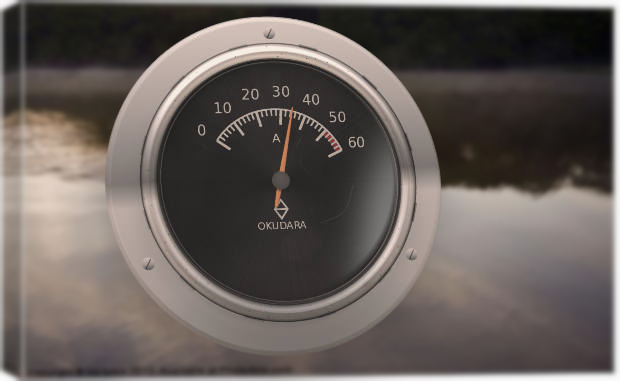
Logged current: 34 A
